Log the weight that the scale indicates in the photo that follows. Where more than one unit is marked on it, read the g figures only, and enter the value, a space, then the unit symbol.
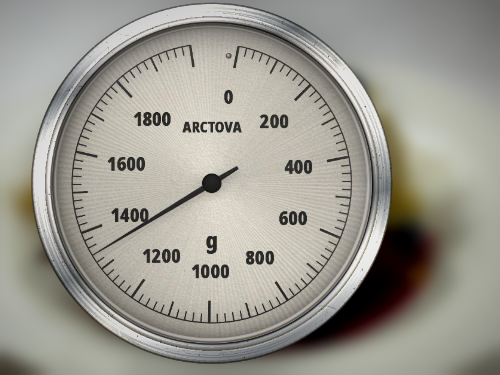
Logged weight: 1340 g
